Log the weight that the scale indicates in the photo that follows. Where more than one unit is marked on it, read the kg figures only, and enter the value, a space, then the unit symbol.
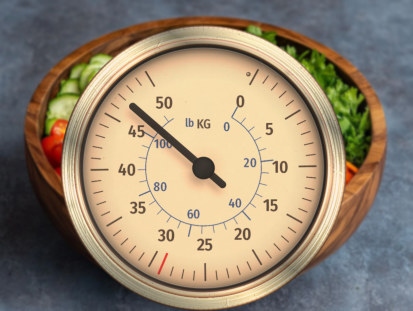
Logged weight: 47 kg
